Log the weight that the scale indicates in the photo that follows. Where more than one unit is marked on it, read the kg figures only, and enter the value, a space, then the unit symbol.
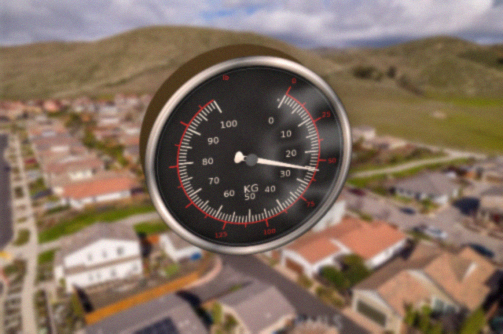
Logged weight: 25 kg
